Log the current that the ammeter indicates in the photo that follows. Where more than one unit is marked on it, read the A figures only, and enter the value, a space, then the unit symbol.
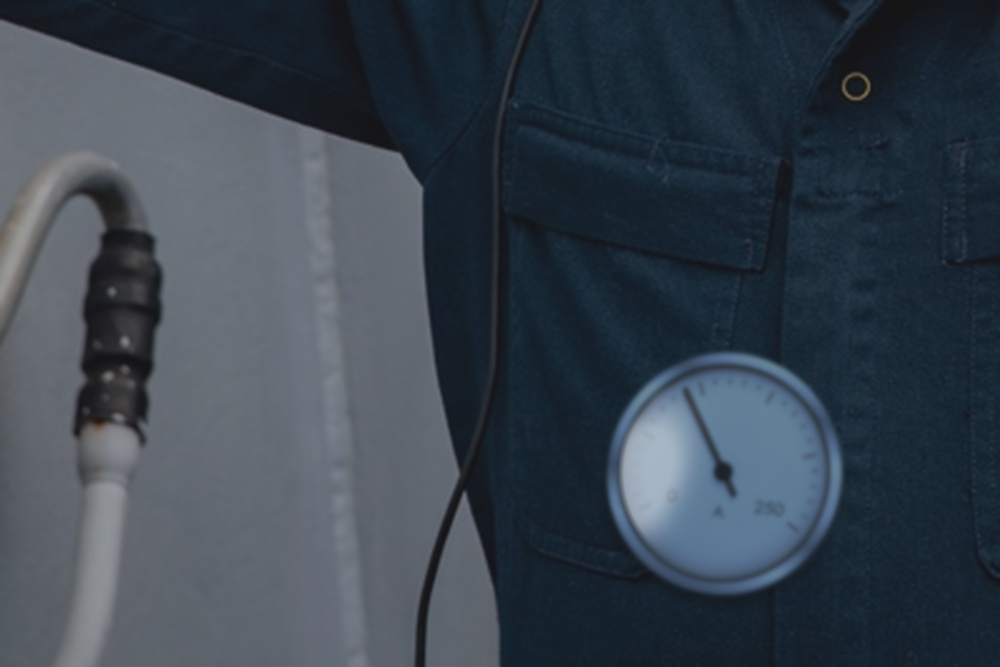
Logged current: 90 A
